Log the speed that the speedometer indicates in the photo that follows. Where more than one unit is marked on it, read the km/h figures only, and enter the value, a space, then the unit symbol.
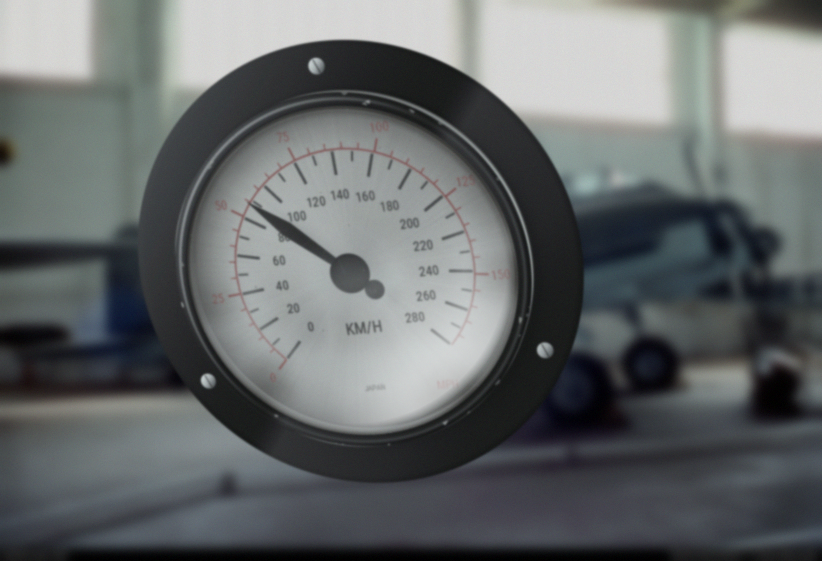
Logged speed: 90 km/h
